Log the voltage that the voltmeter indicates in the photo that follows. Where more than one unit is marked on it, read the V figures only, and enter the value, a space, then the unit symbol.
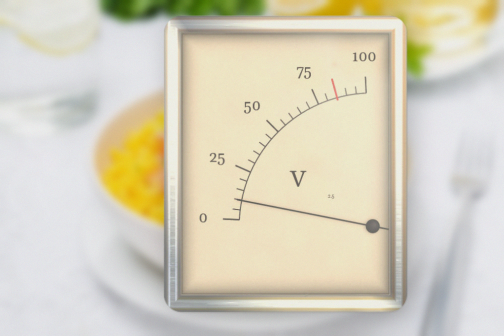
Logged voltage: 10 V
